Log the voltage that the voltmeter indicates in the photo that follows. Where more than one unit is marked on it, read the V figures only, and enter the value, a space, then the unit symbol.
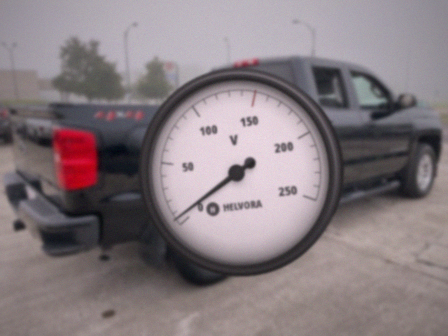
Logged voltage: 5 V
